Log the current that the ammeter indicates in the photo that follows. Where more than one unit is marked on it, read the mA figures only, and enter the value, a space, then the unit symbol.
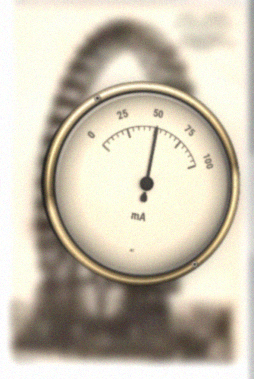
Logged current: 50 mA
